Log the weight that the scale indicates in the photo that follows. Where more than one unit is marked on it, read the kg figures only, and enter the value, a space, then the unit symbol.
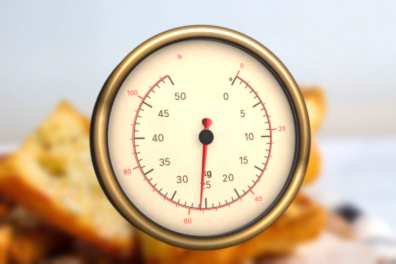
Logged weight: 26 kg
